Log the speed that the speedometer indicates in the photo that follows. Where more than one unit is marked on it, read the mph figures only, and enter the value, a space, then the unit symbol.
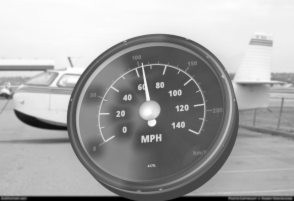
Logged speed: 65 mph
